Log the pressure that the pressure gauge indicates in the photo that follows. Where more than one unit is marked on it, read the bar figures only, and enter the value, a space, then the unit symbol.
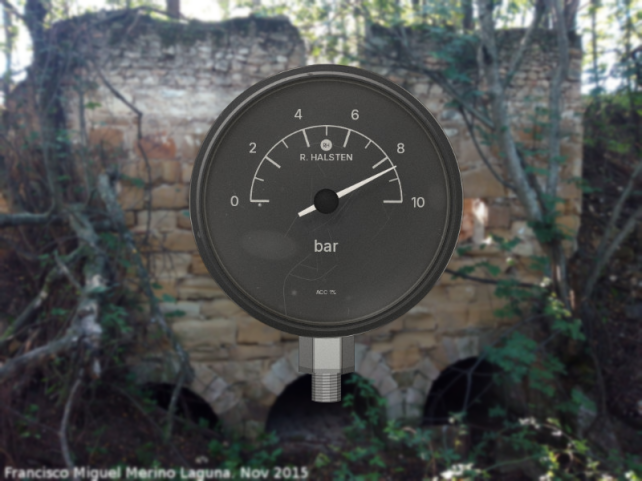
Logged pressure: 8.5 bar
